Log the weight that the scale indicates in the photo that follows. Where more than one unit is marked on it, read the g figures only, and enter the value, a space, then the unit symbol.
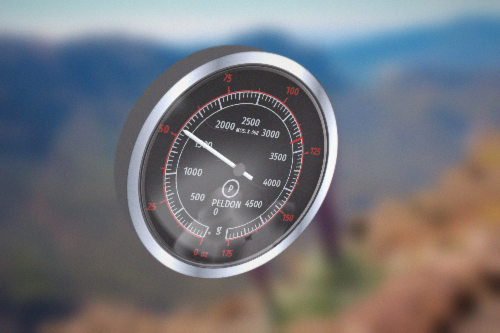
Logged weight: 1500 g
